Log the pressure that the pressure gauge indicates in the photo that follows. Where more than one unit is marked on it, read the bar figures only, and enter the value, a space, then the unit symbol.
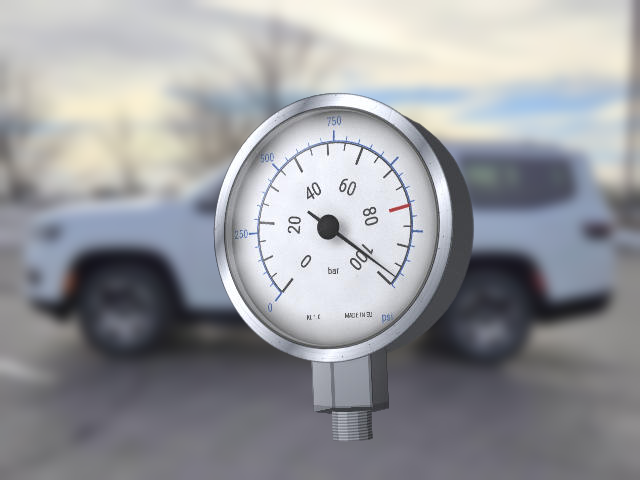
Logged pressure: 97.5 bar
